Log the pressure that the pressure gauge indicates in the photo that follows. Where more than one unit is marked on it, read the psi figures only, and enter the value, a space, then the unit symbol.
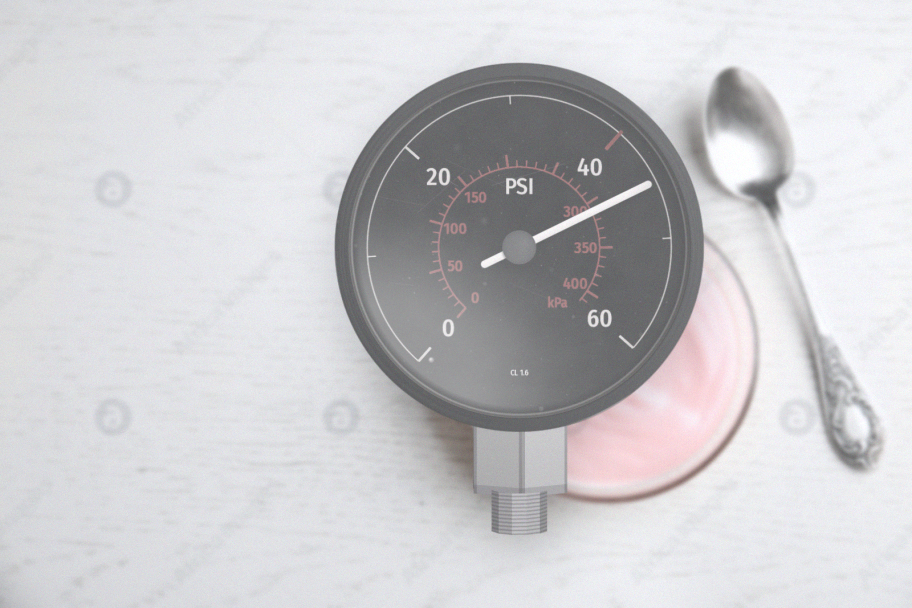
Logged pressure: 45 psi
